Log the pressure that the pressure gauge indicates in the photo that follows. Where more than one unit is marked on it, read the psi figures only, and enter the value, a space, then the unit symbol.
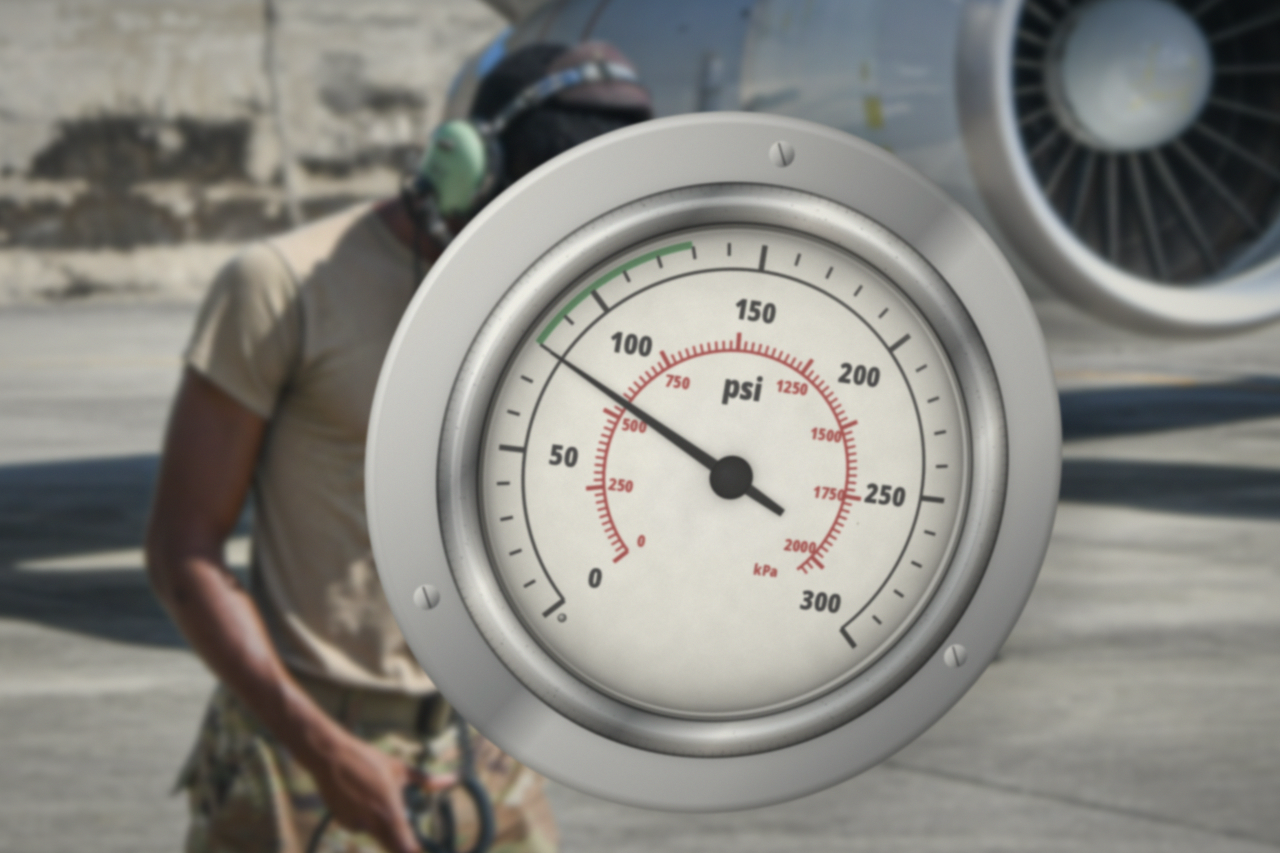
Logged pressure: 80 psi
